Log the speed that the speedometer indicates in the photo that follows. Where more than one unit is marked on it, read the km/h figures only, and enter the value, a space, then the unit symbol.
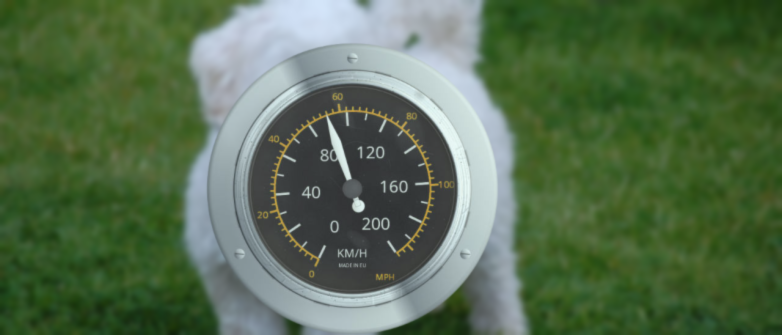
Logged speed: 90 km/h
